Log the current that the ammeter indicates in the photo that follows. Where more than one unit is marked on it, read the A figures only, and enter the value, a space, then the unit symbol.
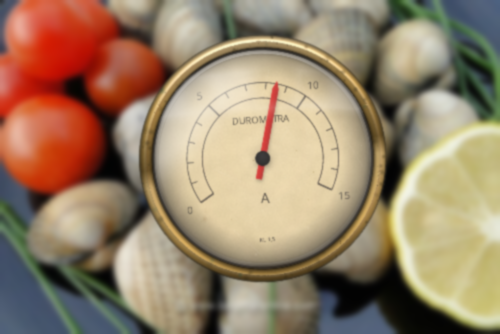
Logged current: 8.5 A
